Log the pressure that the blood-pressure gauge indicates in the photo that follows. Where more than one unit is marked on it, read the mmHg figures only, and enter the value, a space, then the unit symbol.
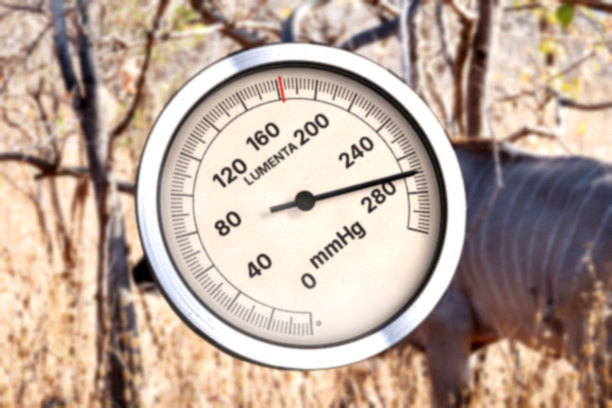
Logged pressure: 270 mmHg
